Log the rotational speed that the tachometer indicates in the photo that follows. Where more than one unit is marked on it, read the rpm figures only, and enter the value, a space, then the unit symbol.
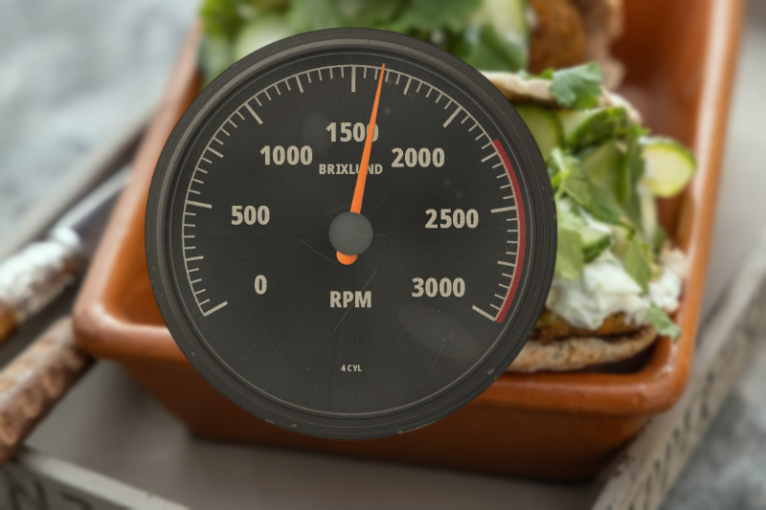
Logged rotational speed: 1625 rpm
